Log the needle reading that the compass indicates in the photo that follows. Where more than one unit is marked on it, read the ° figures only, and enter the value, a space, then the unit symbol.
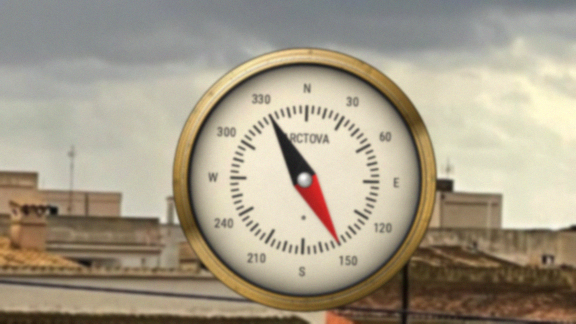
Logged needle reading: 150 °
